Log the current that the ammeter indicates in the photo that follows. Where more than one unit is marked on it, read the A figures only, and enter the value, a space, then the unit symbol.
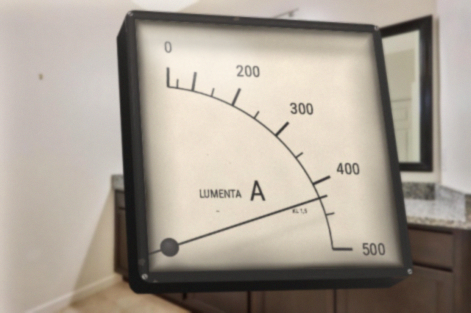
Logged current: 425 A
